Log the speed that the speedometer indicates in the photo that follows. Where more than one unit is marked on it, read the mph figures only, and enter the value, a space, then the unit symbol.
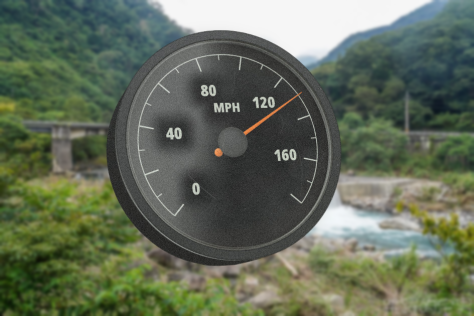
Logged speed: 130 mph
